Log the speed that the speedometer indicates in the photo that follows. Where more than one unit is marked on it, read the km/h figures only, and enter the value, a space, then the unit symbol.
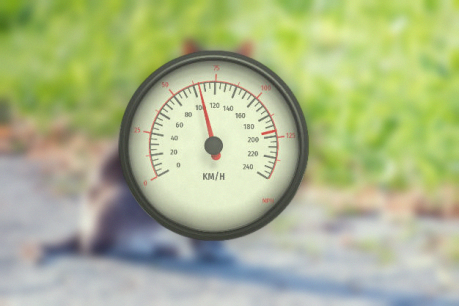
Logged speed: 105 km/h
